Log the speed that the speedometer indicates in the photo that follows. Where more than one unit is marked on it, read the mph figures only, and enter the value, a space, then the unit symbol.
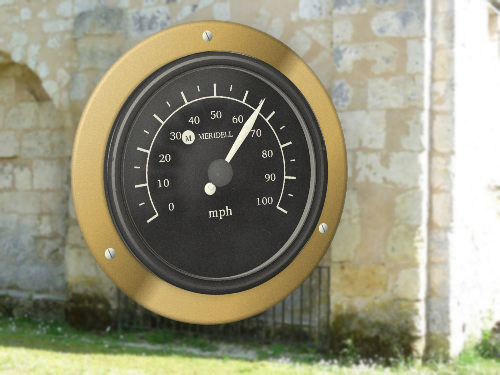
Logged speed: 65 mph
